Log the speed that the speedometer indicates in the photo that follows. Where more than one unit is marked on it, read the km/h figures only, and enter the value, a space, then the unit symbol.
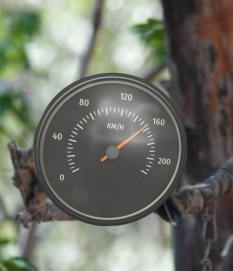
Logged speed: 155 km/h
